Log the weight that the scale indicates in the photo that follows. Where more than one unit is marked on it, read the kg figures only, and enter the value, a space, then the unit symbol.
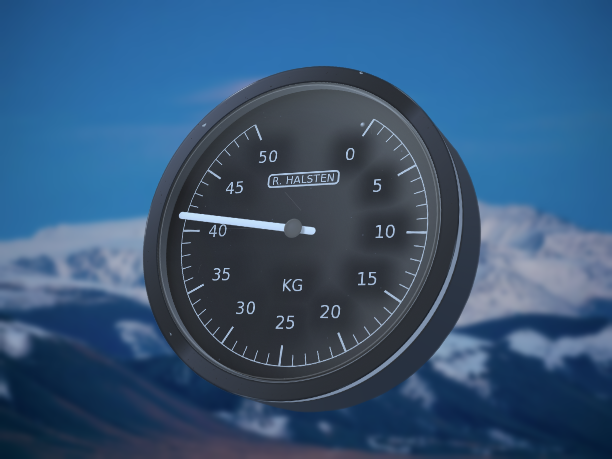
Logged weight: 41 kg
